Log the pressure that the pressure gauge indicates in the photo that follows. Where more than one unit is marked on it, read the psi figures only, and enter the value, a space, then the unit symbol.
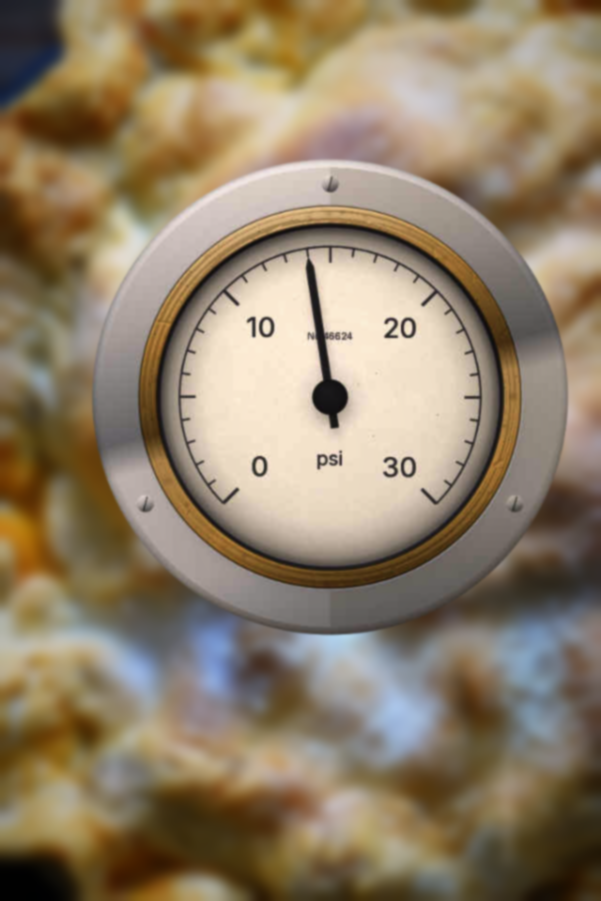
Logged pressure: 14 psi
